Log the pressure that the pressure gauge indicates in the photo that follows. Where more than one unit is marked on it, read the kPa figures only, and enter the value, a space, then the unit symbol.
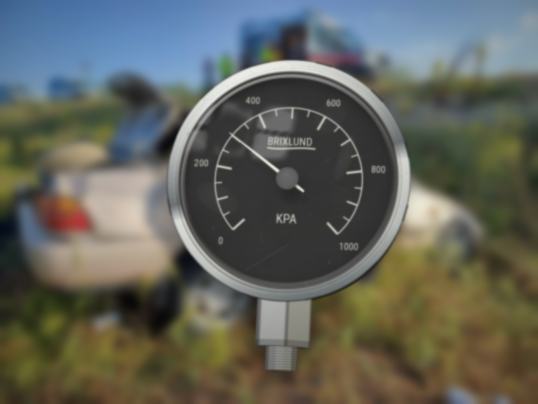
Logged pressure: 300 kPa
